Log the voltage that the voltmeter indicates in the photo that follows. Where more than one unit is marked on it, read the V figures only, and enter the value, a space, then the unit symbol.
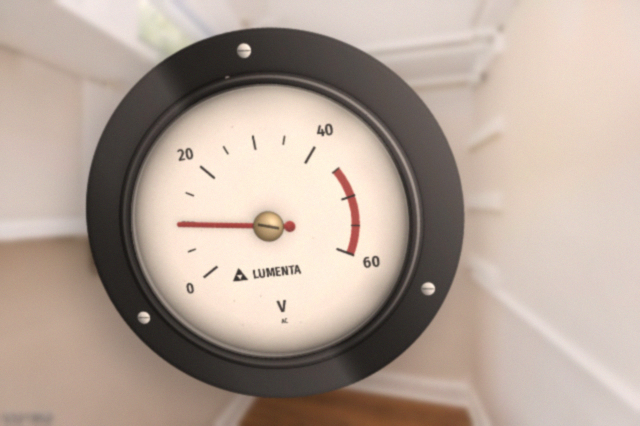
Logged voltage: 10 V
